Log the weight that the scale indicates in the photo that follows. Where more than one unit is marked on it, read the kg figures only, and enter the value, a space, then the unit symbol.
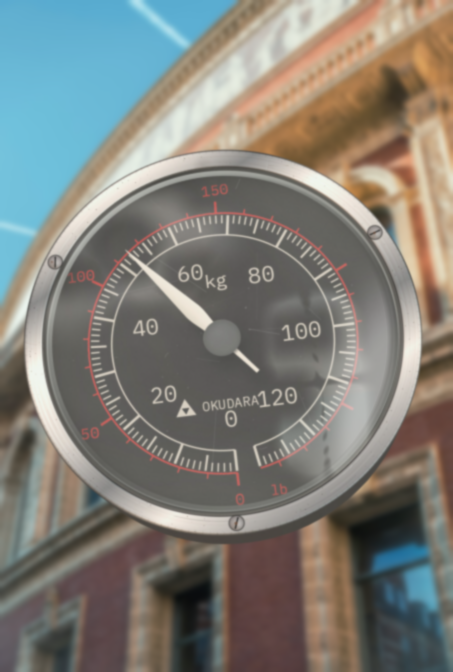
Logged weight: 52 kg
